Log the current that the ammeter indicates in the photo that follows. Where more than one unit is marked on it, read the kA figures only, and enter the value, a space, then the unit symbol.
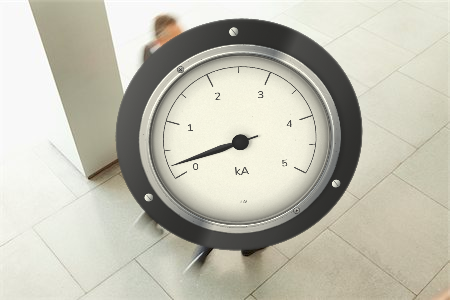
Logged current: 0.25 kA
